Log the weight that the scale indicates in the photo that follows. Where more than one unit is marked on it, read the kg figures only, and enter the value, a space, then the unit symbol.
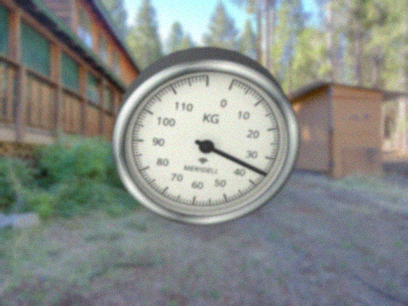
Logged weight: 35 kg
